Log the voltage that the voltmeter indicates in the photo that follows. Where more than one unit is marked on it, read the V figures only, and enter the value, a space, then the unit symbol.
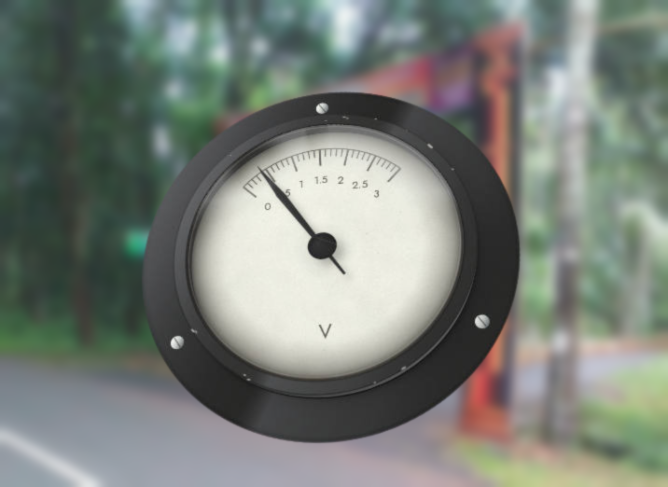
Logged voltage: 0.4 V
